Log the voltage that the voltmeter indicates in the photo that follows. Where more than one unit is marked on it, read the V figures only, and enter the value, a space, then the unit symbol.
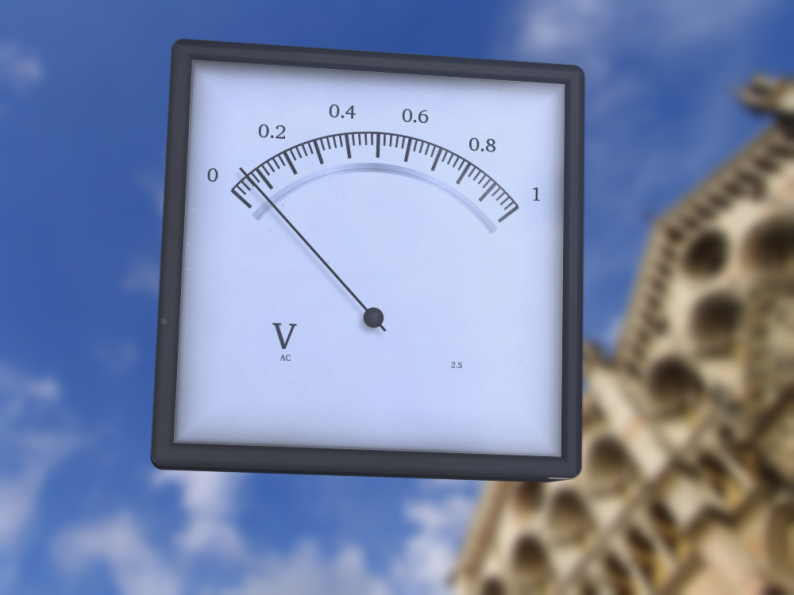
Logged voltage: 0.06 V
